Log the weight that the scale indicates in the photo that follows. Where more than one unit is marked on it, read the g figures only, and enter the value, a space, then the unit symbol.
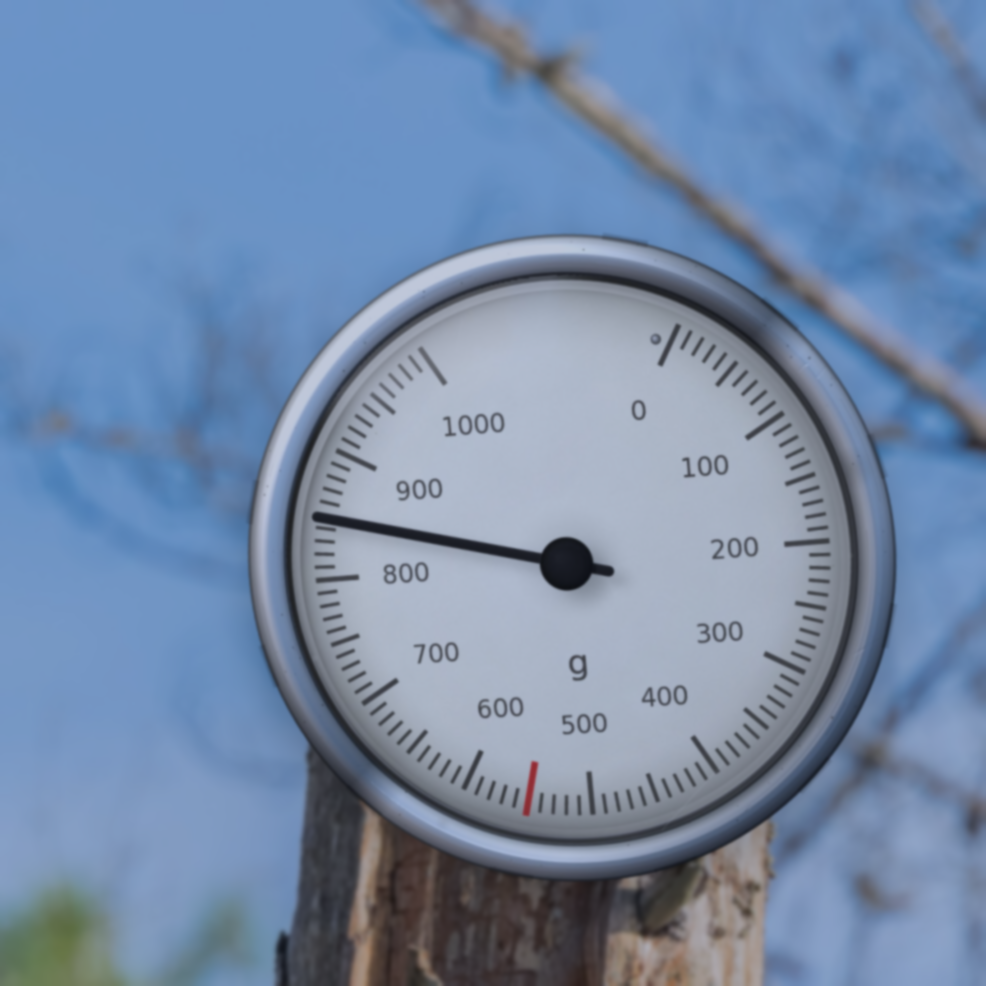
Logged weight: 850 g
